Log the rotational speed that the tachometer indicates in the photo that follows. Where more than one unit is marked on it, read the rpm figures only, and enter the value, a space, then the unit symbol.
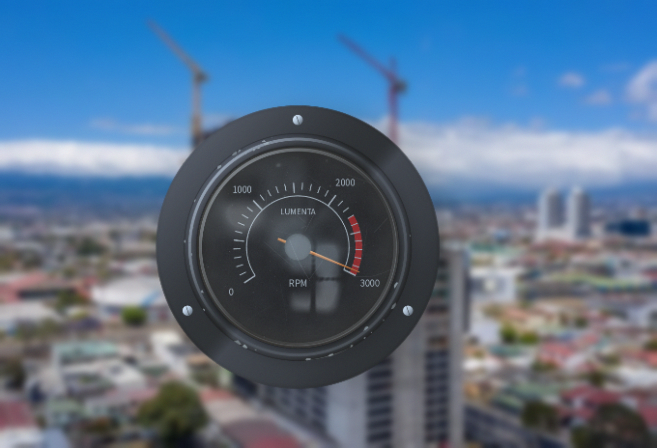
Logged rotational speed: 2950 rpm
